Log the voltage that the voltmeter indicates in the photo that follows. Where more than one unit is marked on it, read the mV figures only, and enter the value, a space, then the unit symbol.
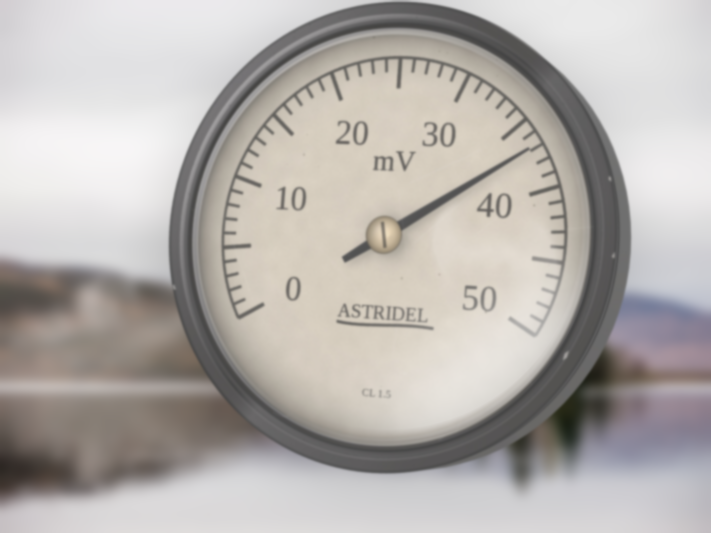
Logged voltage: 37 mV
